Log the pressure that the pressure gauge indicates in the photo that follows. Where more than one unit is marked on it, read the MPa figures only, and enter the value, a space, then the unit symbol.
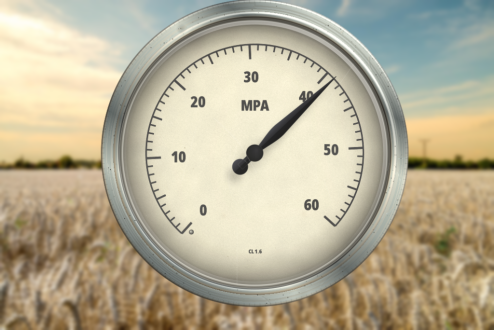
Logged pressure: 41 MPa
